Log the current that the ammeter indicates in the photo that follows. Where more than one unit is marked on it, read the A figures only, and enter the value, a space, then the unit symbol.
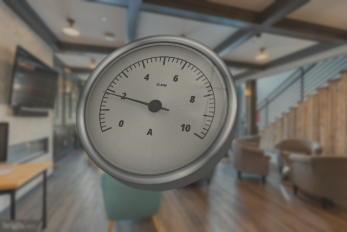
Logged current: 1.8 A
